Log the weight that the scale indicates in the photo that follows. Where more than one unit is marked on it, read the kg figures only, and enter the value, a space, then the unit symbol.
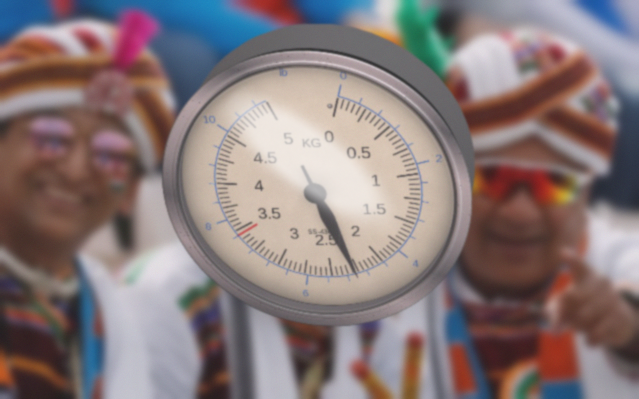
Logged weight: 2.25 kg
